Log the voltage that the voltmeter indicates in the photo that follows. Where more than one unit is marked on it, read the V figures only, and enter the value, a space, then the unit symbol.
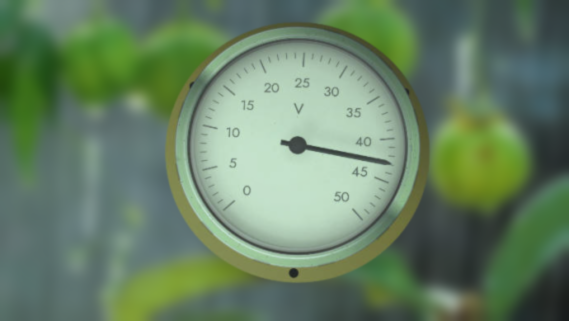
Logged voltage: 43 V
